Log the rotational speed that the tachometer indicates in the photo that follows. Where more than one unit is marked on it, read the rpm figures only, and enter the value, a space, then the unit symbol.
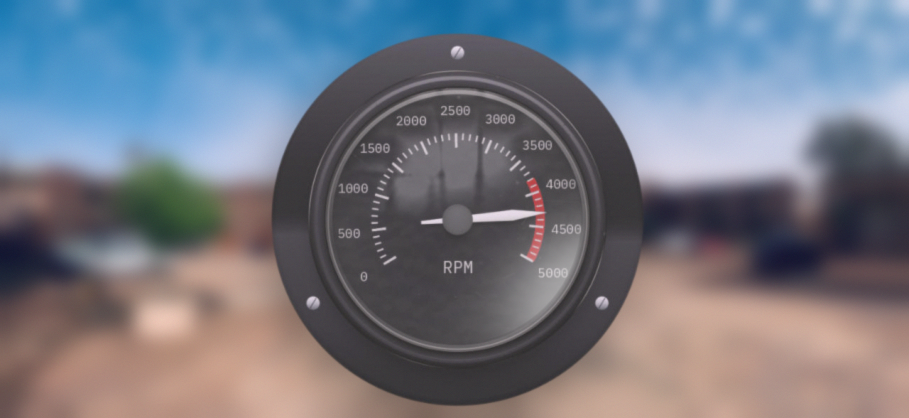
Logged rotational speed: 4300 rpm
